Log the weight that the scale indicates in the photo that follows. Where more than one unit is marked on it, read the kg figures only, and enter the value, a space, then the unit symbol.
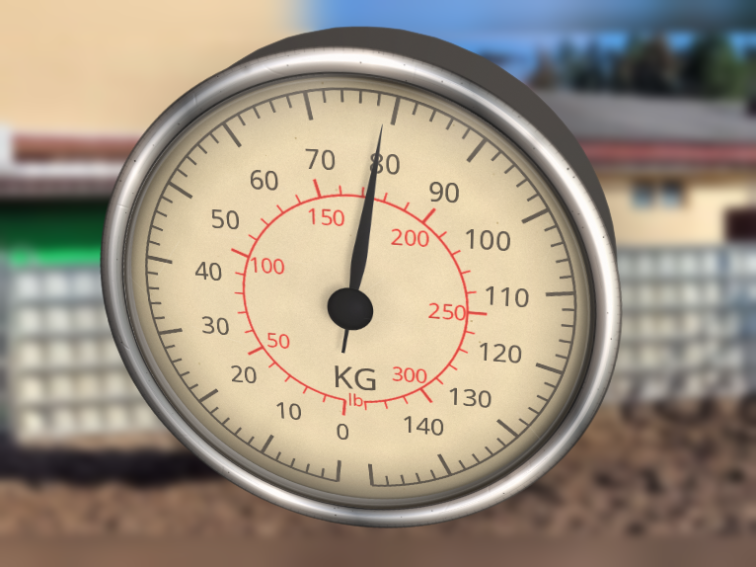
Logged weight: 79 kg
